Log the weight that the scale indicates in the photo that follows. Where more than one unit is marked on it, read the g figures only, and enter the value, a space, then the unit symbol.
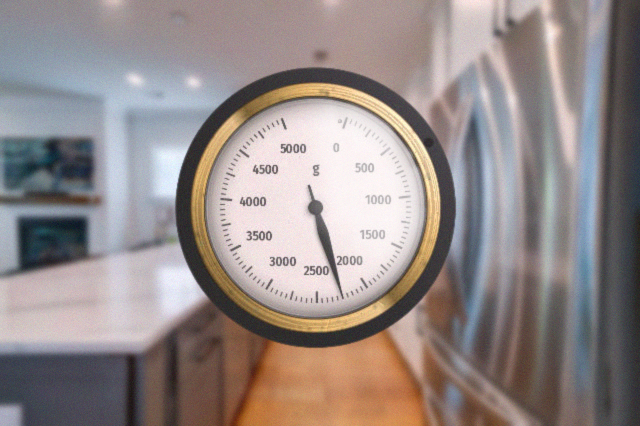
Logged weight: 2250 g
